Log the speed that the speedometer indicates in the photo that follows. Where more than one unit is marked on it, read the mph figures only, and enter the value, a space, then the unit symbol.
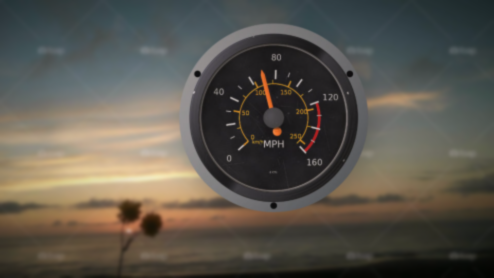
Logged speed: 70 mph
